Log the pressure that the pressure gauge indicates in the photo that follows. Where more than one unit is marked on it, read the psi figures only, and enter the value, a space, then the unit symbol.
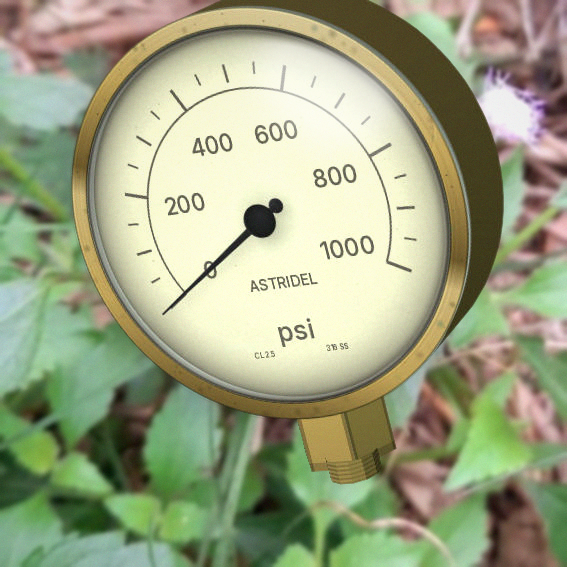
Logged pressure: 0 psi
